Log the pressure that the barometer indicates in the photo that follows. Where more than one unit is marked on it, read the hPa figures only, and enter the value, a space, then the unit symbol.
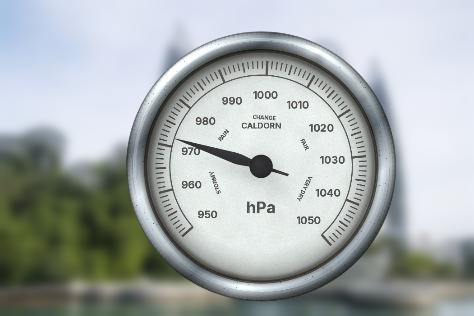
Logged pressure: 972 hPa
